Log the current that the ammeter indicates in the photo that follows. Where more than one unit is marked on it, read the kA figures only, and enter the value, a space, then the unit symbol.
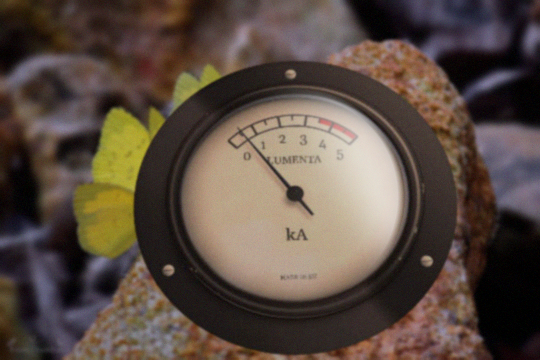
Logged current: 0.5 kA
